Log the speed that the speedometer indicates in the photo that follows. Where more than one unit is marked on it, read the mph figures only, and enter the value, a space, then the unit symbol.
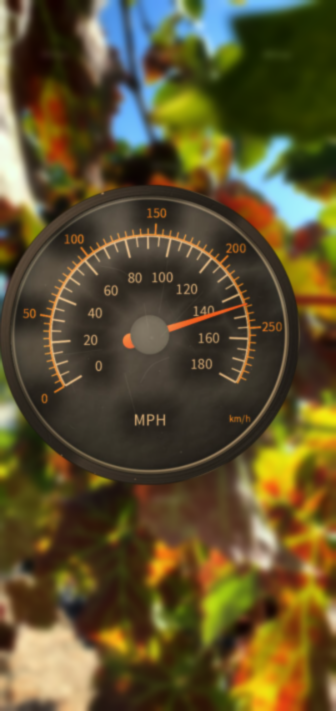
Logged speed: 145 mph
